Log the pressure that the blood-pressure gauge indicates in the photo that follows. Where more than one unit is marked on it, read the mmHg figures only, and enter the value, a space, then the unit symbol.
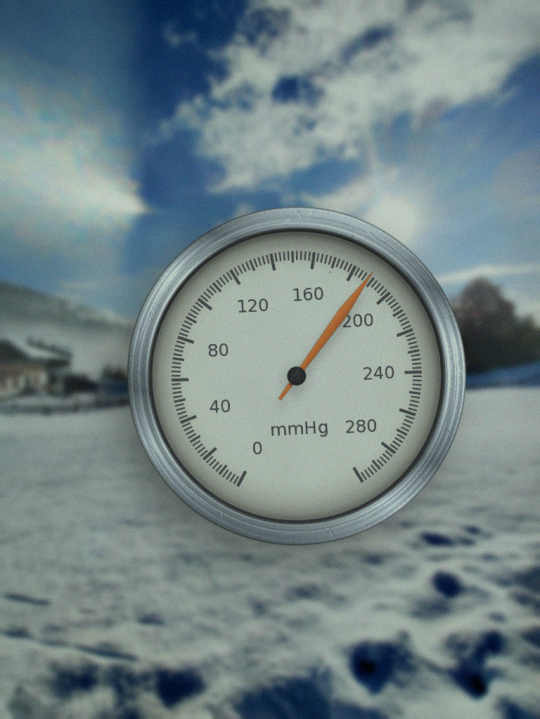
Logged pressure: 188 mmHg
